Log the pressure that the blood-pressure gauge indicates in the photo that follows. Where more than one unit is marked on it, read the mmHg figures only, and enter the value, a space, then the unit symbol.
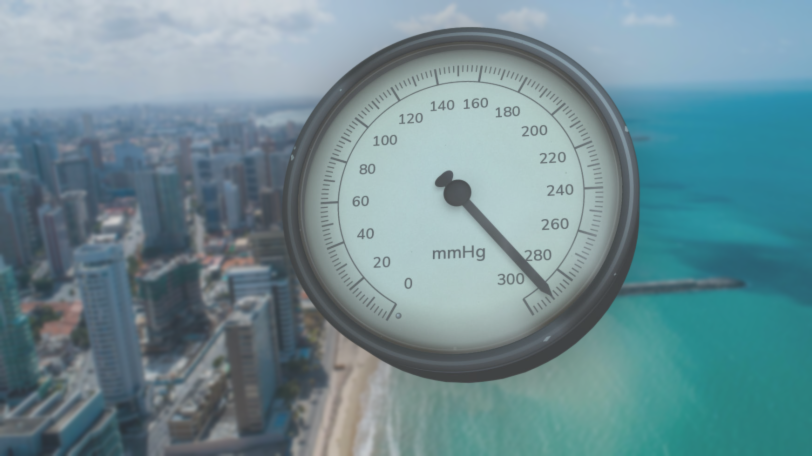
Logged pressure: 290 mmHg
